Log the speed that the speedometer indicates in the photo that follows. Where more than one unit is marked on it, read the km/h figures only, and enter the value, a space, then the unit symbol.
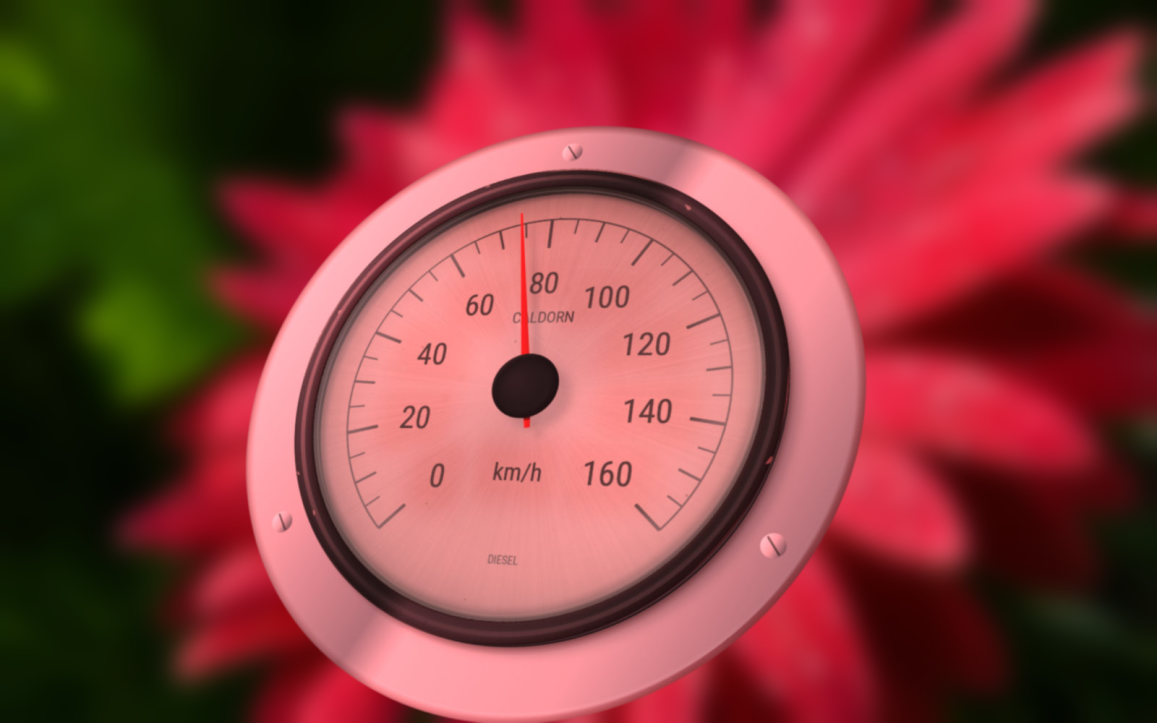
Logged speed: 75 km/h
